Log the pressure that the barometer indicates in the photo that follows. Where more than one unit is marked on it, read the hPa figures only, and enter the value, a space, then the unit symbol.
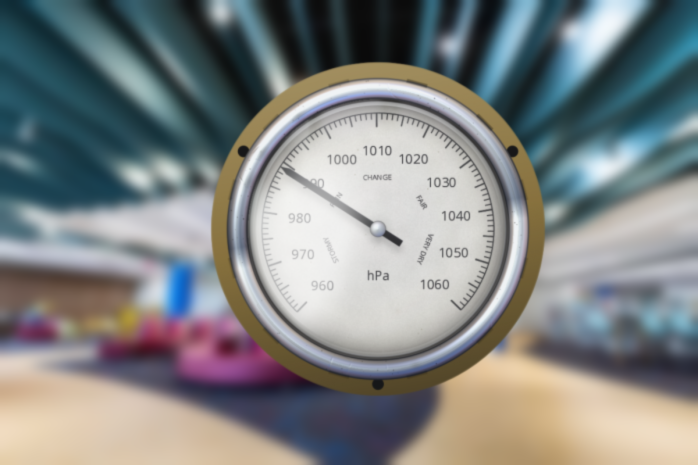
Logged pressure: 989 hPa
